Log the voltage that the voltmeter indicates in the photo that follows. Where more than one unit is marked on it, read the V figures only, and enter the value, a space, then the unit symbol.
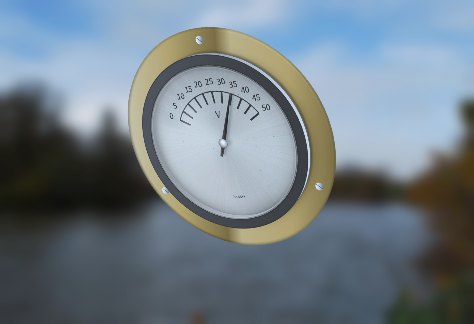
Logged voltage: 35 V
